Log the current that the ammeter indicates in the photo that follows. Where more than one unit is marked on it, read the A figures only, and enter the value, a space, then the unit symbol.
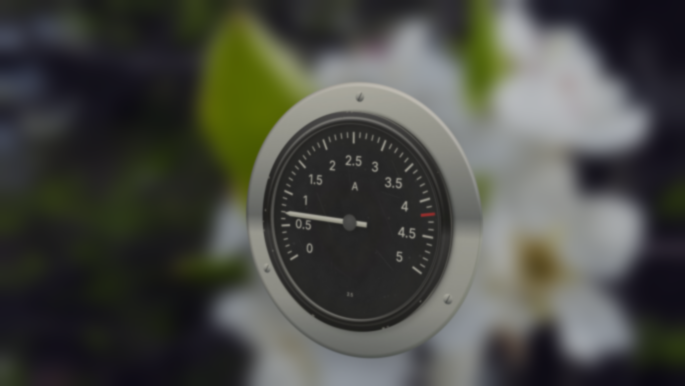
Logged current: 0.7 A
